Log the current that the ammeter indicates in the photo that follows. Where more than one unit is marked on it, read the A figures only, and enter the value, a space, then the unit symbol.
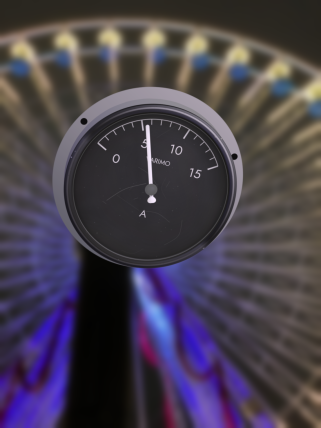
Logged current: 5.5 A
